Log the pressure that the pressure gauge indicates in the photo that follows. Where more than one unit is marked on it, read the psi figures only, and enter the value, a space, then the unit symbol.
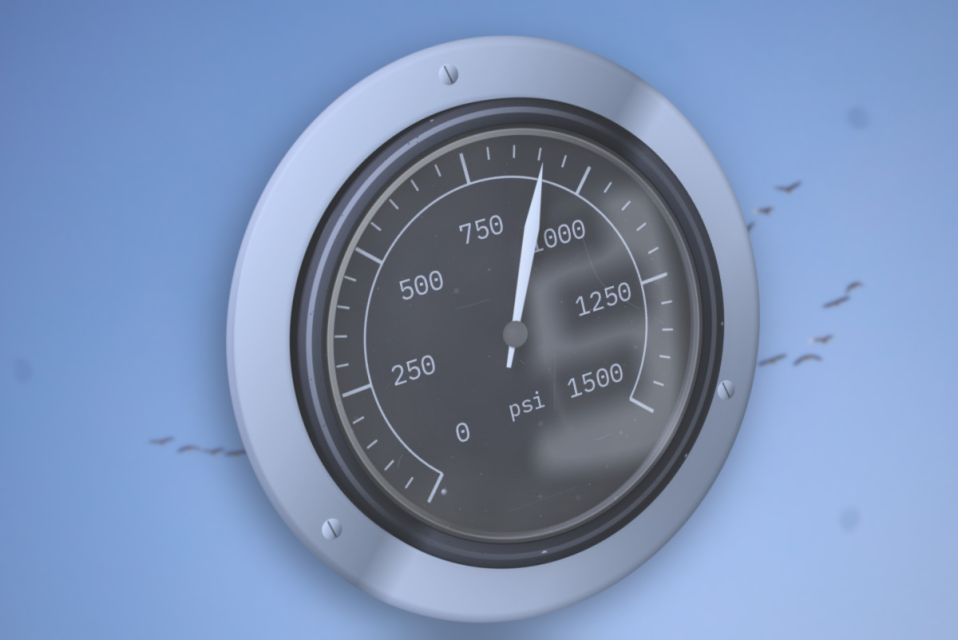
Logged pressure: 900 psi
